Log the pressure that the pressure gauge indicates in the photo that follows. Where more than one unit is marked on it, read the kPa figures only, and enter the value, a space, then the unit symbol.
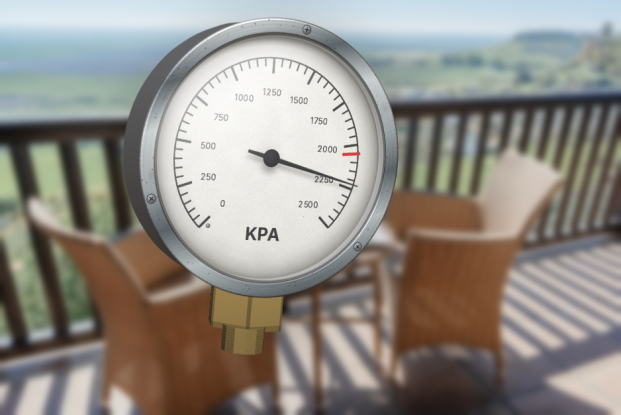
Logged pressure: 2225 kPa
